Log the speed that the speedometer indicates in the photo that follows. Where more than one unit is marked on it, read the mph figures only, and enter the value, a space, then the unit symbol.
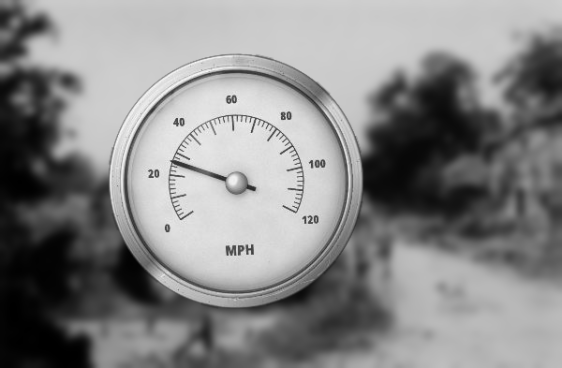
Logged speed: 26 mph
